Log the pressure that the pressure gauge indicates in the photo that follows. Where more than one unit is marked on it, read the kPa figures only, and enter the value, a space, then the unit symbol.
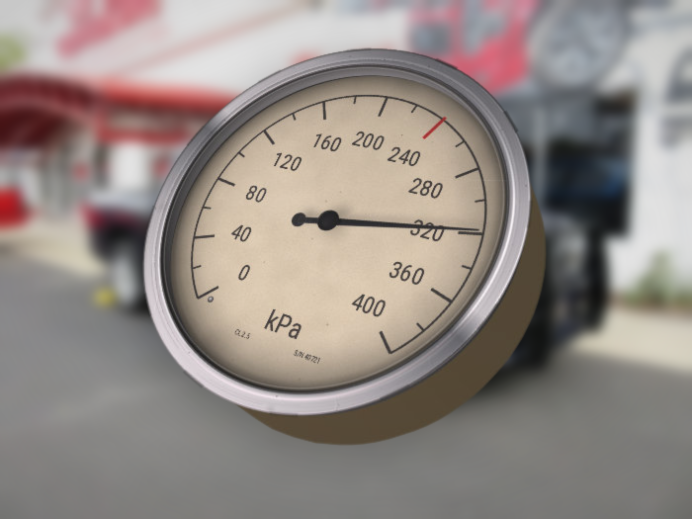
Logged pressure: 320 kPa
